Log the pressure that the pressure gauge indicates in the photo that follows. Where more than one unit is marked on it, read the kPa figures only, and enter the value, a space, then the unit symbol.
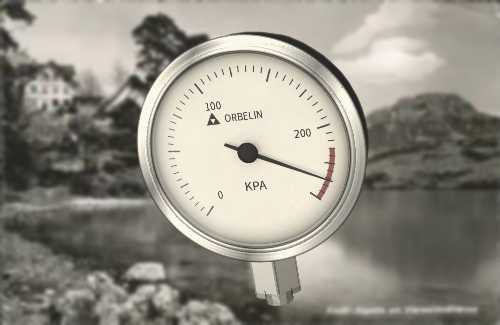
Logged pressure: 235 kPa
